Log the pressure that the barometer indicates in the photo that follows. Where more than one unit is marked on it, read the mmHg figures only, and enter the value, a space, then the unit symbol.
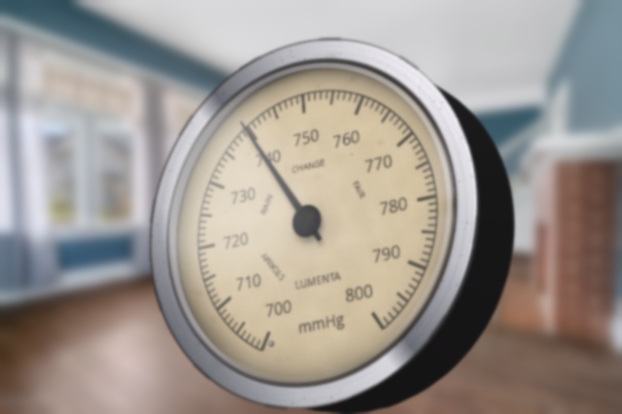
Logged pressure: 740 mmHg
